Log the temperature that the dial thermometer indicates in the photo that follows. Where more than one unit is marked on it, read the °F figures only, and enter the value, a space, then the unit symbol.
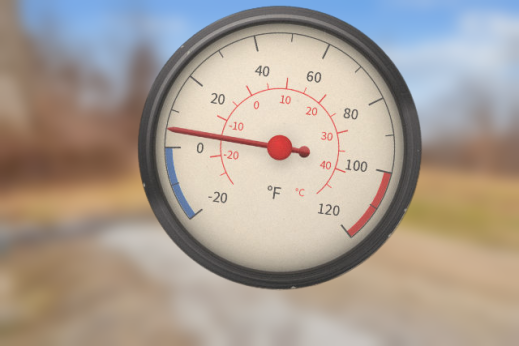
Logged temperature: 5 °F
